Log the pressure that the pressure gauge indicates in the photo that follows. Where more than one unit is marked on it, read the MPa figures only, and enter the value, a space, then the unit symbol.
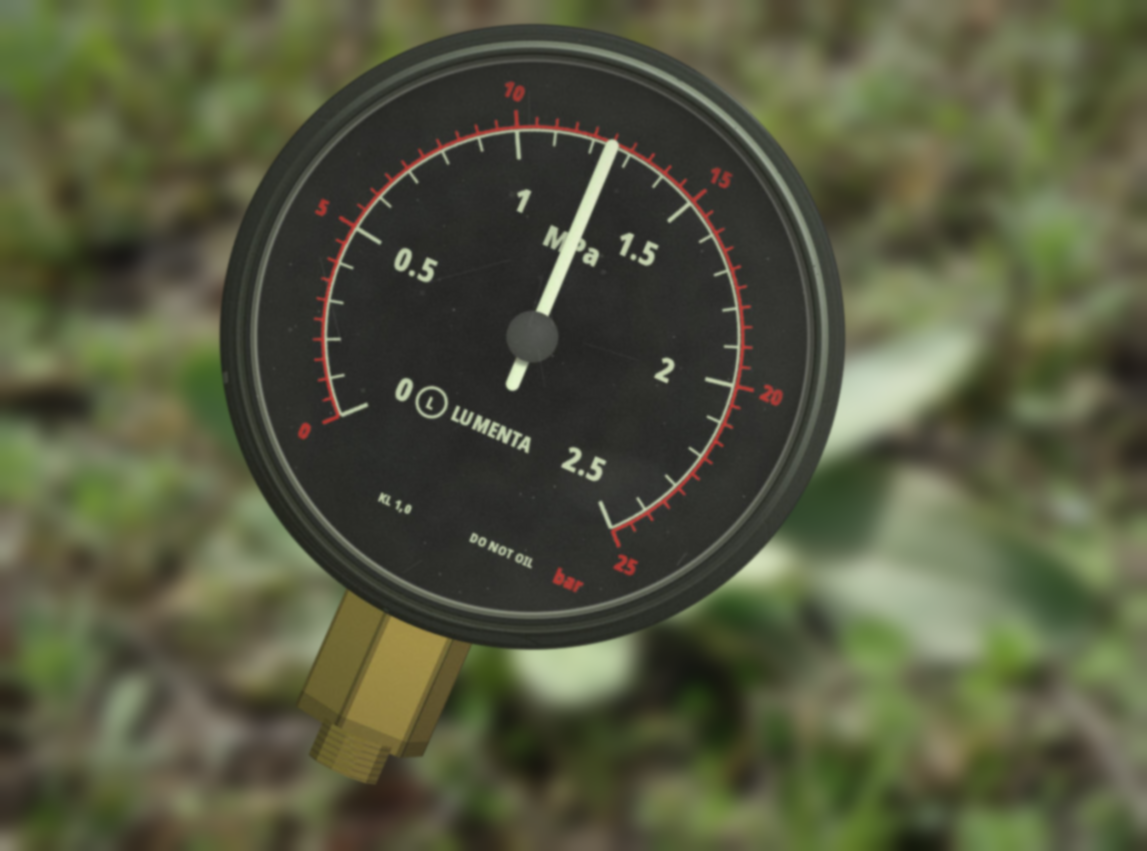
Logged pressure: 1.25 MPa
